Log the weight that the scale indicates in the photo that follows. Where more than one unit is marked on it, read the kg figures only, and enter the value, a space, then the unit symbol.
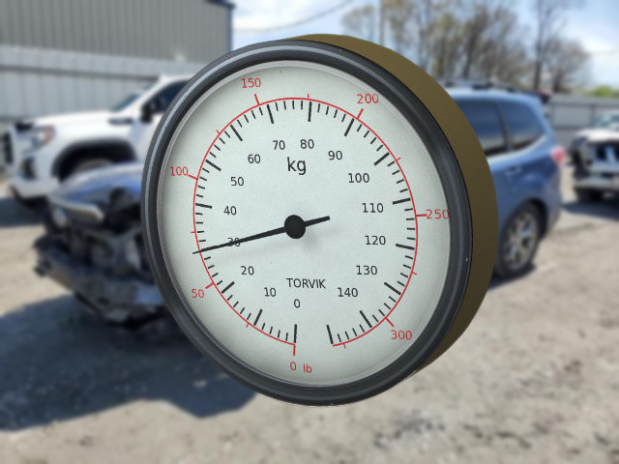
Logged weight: 30 kg
